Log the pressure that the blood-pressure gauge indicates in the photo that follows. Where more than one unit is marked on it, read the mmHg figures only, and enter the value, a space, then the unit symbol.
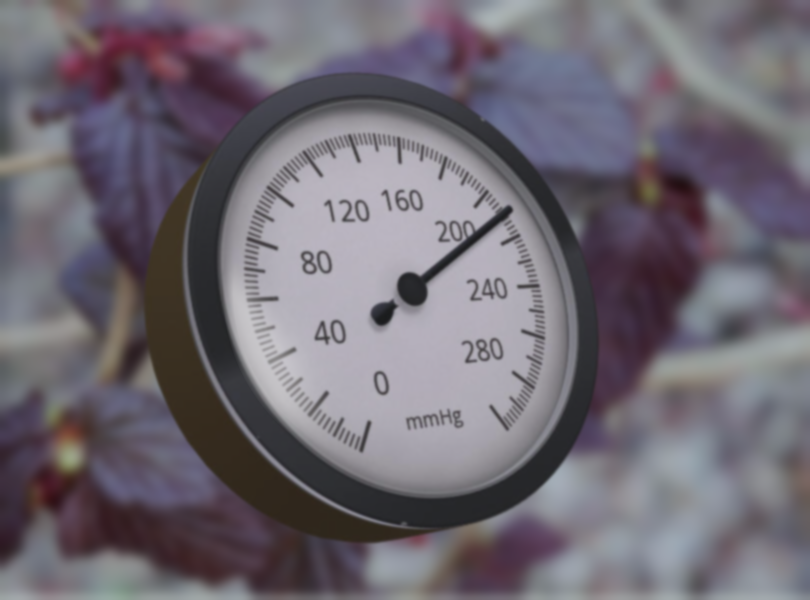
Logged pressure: 210 mmHg
